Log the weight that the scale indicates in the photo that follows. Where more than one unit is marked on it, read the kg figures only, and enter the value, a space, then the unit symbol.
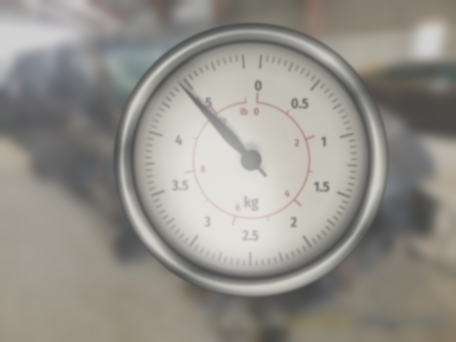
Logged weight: 4.45 kg
